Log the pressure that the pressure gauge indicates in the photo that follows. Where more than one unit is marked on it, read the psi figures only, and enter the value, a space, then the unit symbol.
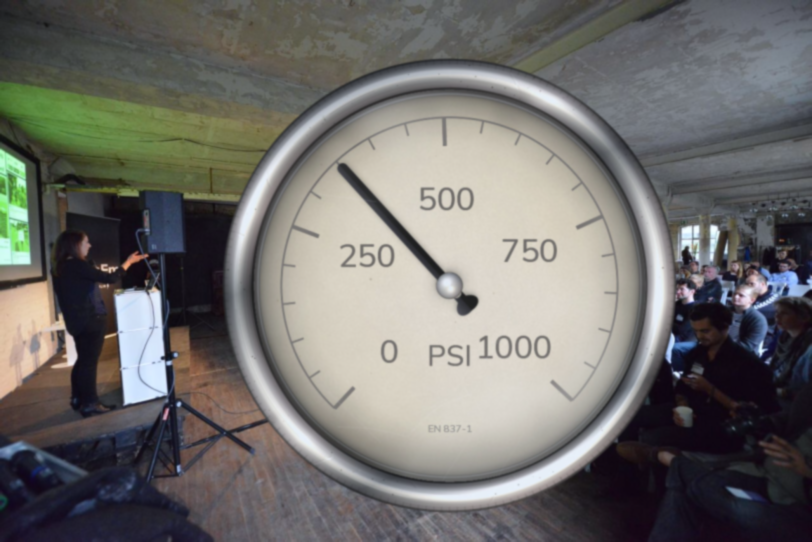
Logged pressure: 350 psi
